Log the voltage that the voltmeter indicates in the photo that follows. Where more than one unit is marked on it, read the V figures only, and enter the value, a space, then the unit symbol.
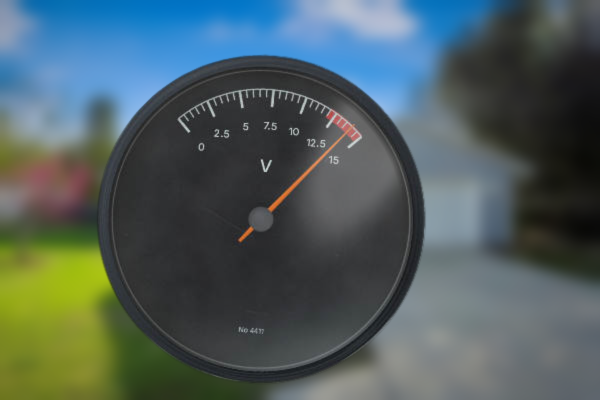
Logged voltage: 14 V
